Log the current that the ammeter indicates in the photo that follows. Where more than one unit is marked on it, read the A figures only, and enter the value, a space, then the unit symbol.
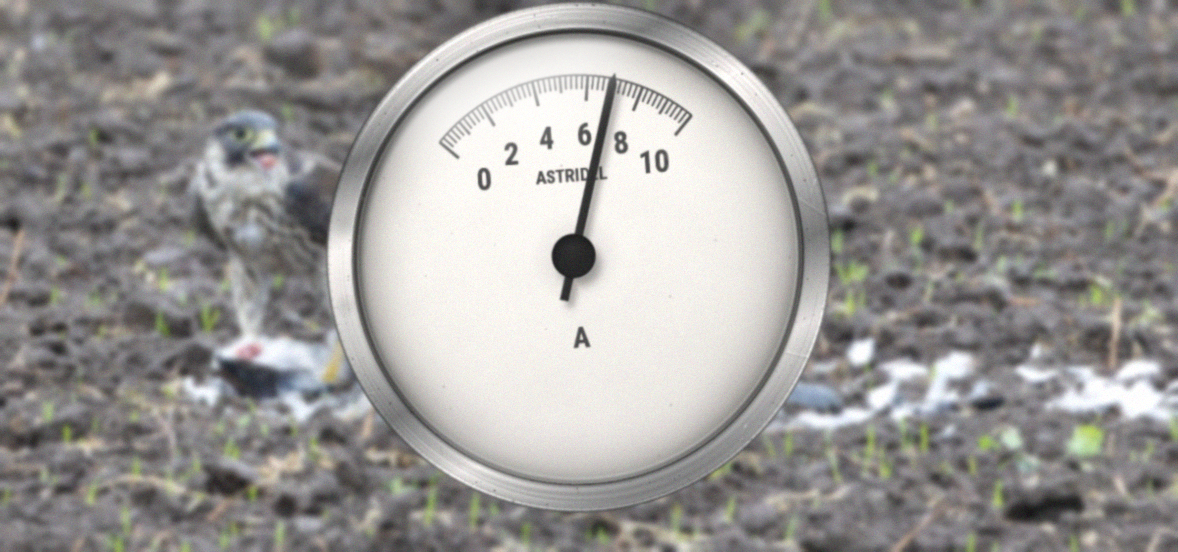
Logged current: 7 A
